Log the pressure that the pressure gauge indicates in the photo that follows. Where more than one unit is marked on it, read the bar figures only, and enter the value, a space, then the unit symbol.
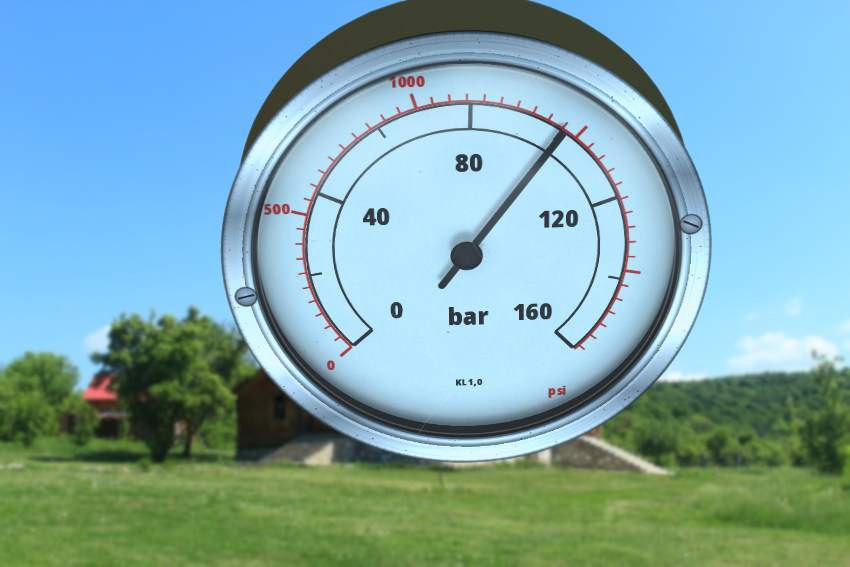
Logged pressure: 100 bar
